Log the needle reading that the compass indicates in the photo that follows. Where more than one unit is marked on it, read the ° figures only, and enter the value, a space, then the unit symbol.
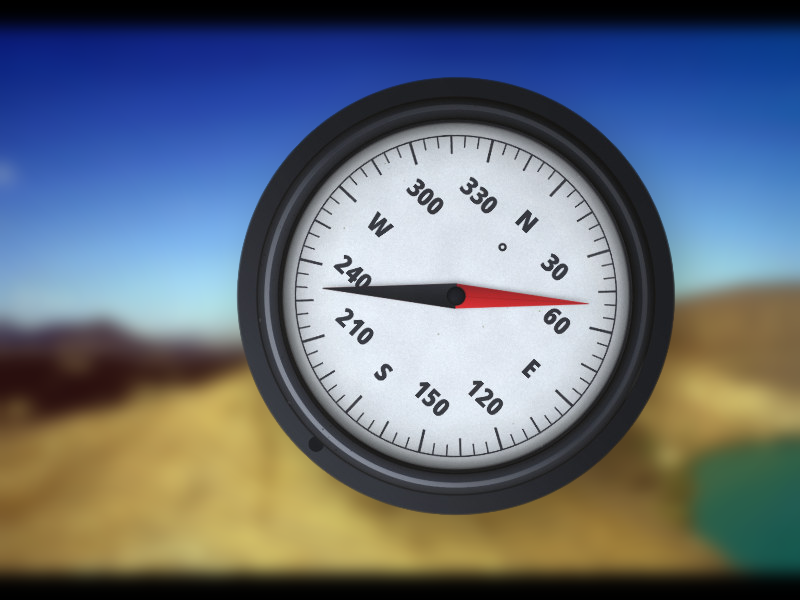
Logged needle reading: 50 °
